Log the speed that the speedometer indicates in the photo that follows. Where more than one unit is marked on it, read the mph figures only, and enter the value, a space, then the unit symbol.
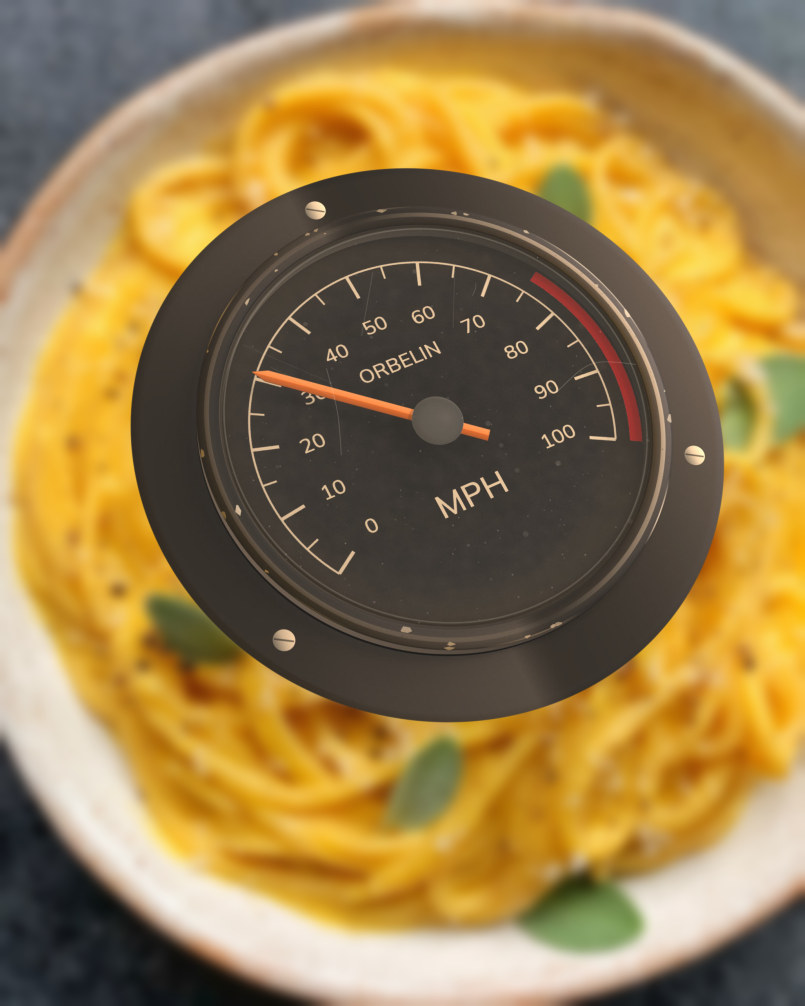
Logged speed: 30 mph
